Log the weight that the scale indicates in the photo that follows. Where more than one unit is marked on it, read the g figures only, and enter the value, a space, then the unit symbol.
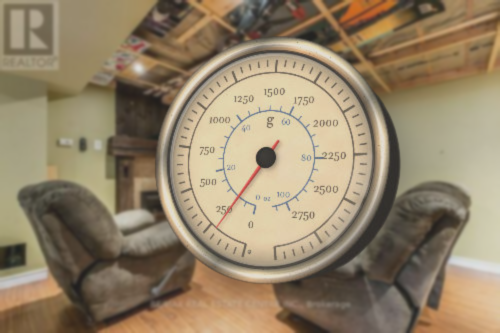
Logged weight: 200 g
